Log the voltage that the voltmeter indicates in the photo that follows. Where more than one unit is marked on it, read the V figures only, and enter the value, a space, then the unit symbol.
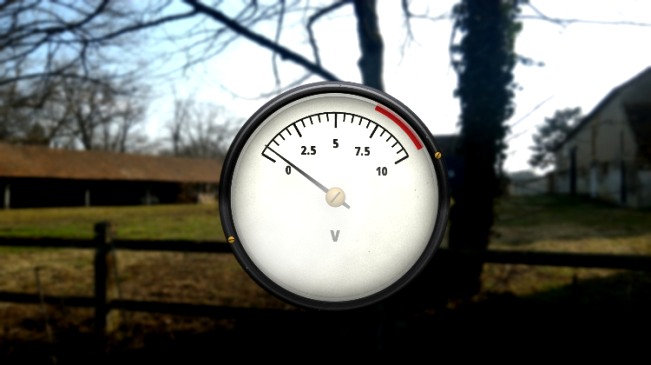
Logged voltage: 0.5 V
